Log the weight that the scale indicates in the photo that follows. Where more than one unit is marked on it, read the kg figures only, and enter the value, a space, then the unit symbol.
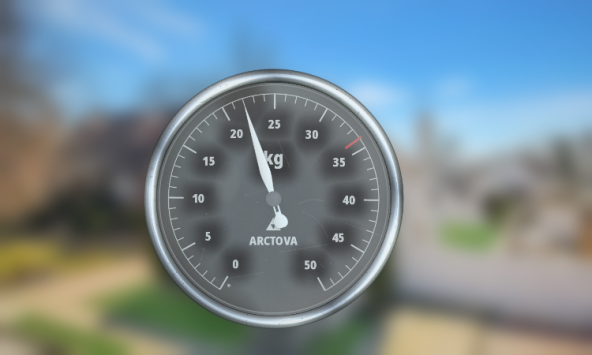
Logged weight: 22 kg
